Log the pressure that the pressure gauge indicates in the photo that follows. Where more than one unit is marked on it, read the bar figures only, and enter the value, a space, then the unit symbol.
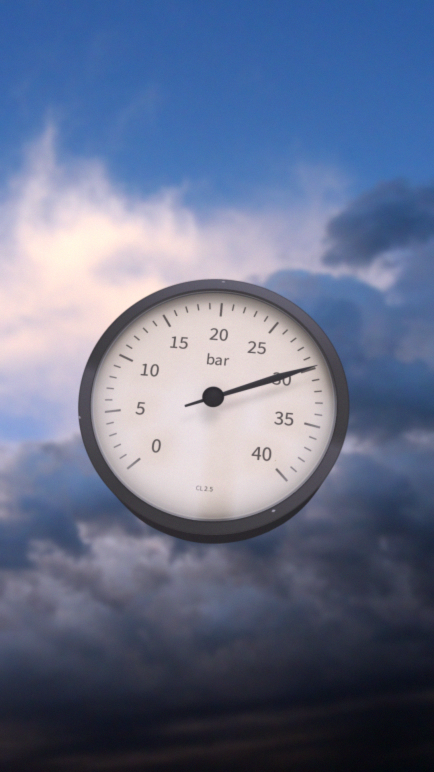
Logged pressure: 30 bar
